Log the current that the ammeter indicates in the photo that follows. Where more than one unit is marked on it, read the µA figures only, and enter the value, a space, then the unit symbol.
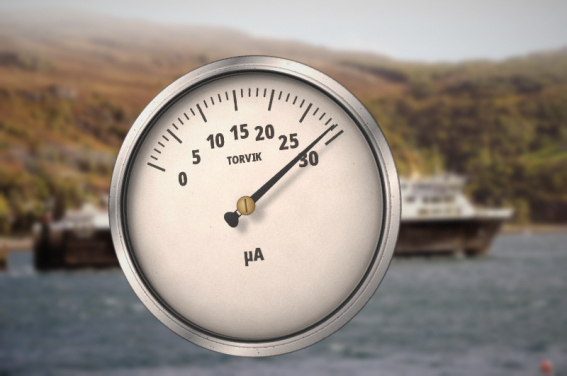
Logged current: 29 µA
